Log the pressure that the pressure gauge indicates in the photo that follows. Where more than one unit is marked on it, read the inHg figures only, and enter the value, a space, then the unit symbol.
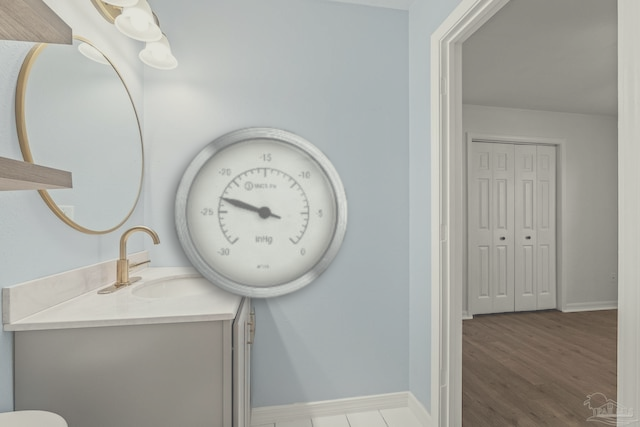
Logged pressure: -23 inHg
